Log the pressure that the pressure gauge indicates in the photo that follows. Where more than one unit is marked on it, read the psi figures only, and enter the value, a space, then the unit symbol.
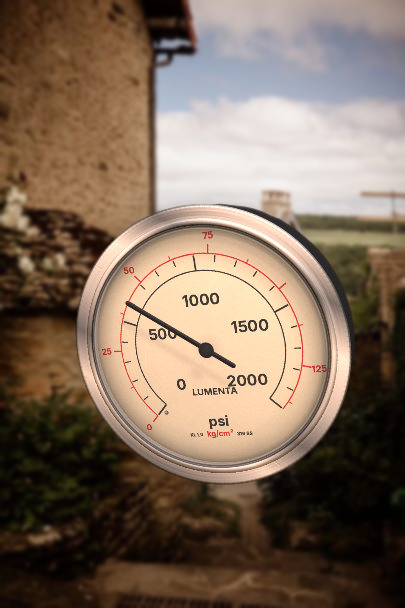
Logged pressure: 600 psi
